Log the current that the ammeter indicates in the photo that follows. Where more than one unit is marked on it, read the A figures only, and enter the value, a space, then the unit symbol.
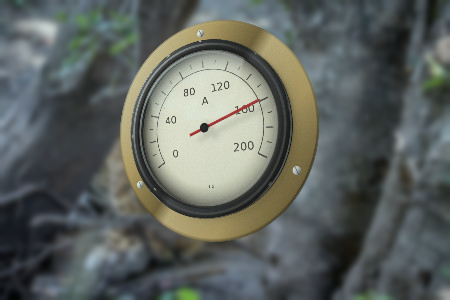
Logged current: 160 A
